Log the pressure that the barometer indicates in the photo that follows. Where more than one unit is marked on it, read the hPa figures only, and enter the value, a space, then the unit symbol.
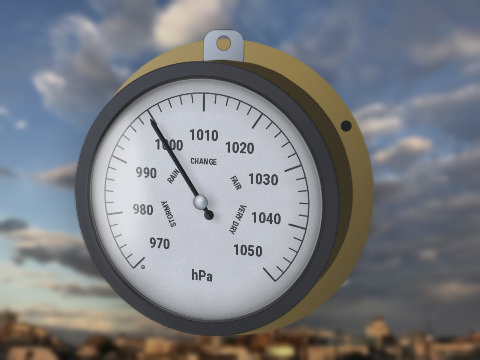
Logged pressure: 1000 hPa
